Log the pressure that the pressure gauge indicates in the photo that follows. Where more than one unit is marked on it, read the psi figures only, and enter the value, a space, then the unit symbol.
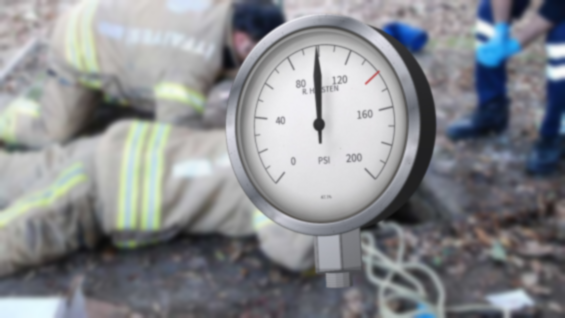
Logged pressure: 100 psi
